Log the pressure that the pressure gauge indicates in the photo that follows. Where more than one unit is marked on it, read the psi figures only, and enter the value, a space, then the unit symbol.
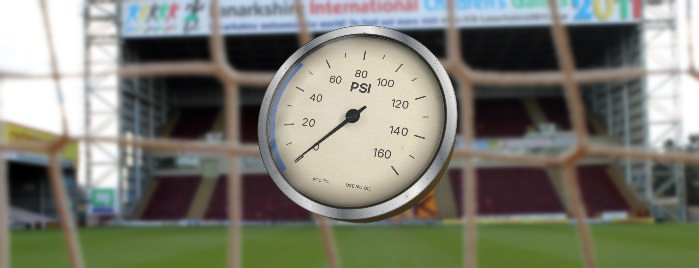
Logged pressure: 0 psi
